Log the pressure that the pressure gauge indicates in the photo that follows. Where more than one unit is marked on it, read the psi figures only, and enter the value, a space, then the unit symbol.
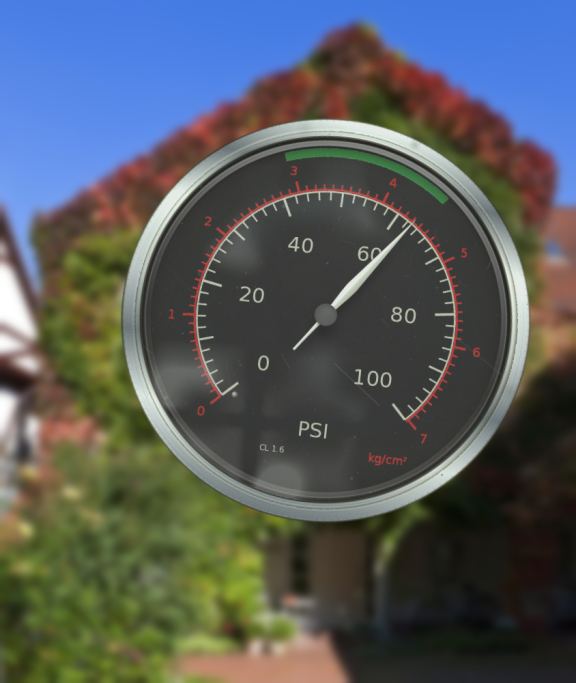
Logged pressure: 63 psi
